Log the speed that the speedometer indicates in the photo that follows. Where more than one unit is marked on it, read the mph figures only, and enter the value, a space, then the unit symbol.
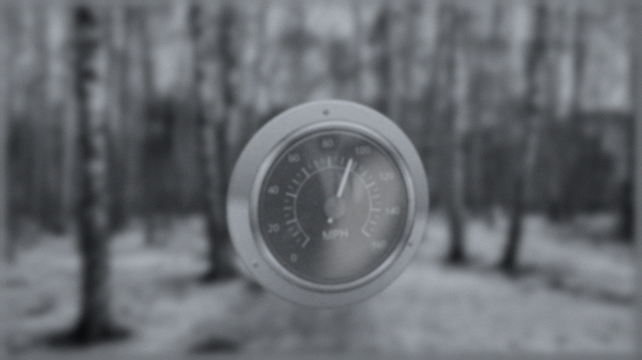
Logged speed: 95 mph
